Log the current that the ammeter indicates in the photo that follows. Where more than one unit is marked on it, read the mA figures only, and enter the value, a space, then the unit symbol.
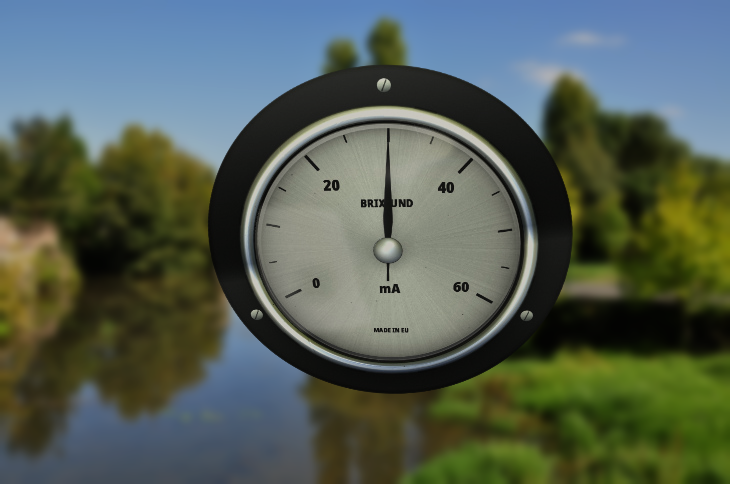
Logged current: 30 mA
